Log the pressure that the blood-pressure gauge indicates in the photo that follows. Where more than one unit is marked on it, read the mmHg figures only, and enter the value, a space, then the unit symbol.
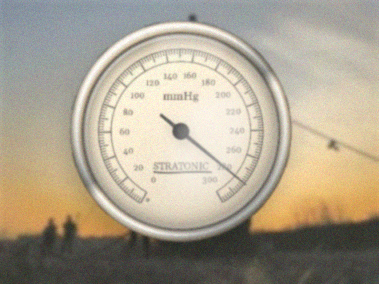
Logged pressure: 280 mmHg
